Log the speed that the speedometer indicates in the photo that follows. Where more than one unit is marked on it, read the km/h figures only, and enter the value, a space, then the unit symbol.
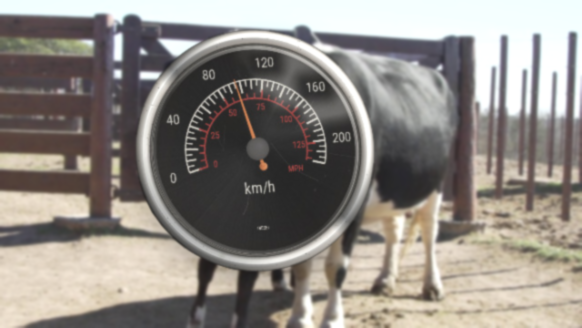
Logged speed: 95 km/h
